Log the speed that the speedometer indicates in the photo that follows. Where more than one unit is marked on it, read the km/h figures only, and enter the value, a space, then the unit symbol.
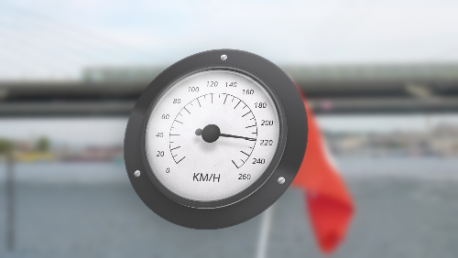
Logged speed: 220 km/h
